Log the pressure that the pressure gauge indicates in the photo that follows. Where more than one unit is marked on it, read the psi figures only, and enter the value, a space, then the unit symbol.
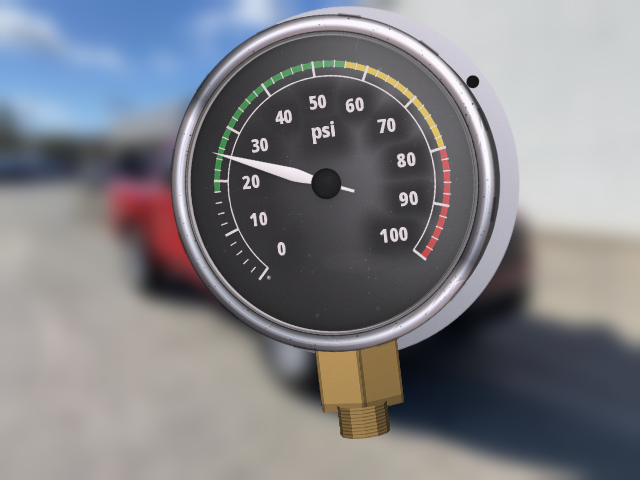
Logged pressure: 25 psi
